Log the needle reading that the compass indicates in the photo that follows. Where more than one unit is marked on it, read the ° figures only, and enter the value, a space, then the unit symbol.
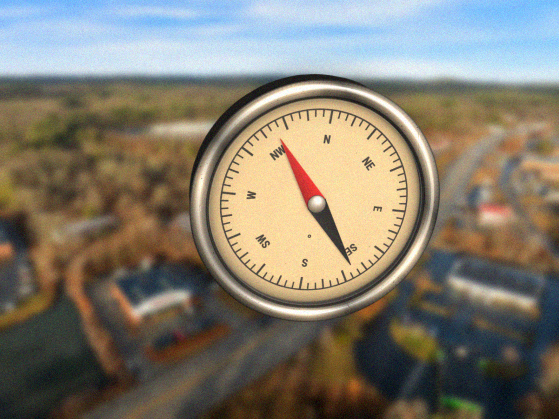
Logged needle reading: 322.5 °
